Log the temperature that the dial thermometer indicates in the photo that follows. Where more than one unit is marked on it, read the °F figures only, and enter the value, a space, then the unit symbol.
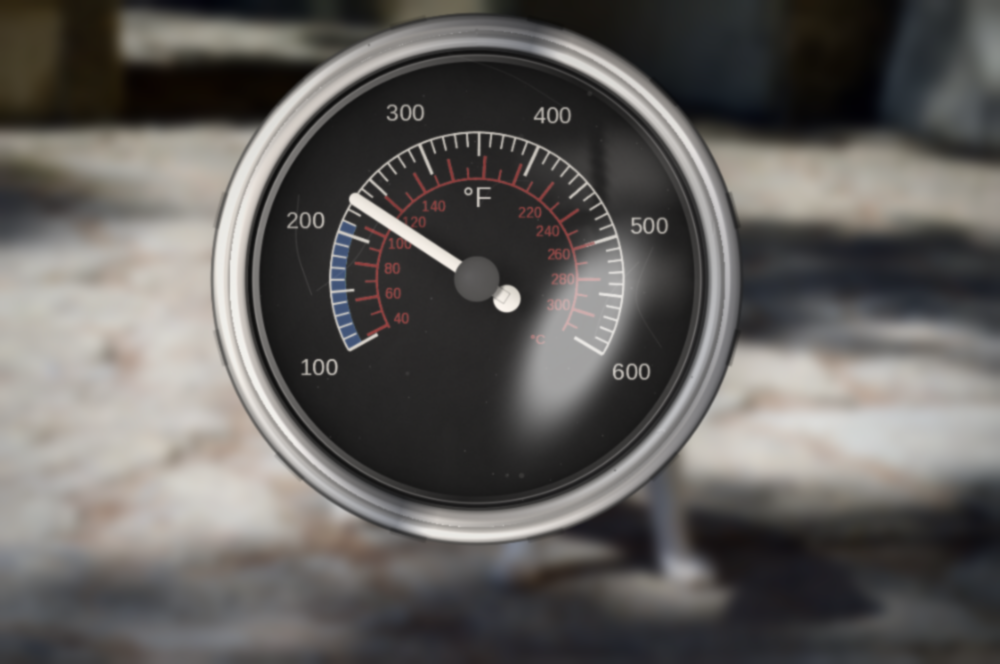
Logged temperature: 230 °F
